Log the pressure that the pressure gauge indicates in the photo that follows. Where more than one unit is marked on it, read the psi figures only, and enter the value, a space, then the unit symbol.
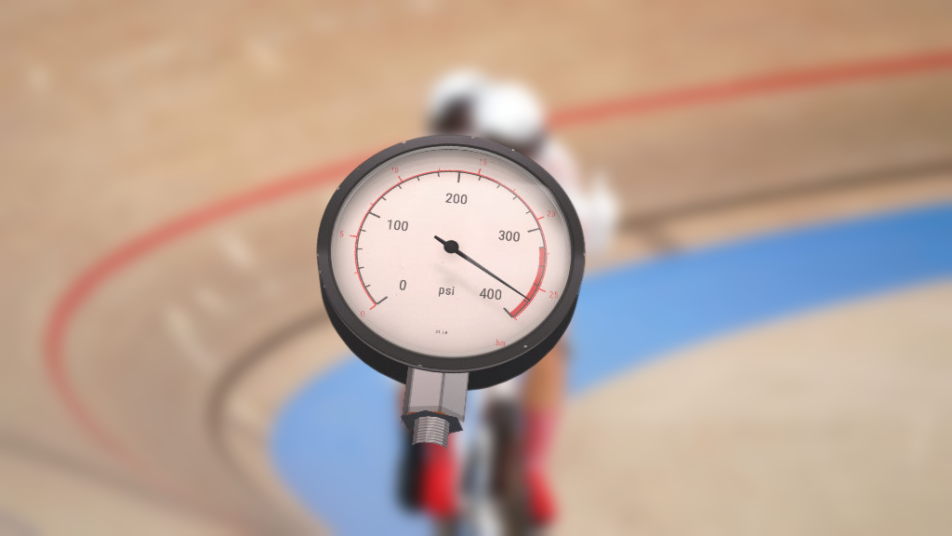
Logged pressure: 380 psi
